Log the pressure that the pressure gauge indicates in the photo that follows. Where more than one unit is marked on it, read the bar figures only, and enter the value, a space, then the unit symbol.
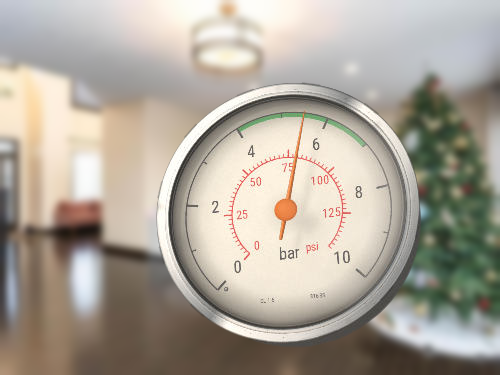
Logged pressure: 5.5 bar
